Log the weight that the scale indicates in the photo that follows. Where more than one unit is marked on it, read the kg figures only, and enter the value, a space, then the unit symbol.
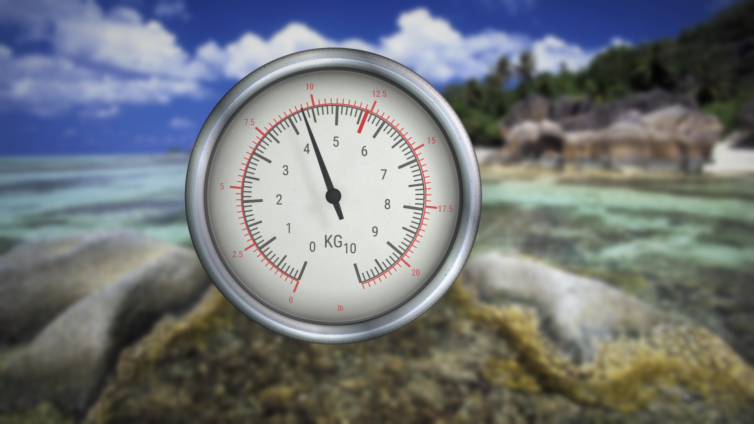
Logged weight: 4.3 kg
